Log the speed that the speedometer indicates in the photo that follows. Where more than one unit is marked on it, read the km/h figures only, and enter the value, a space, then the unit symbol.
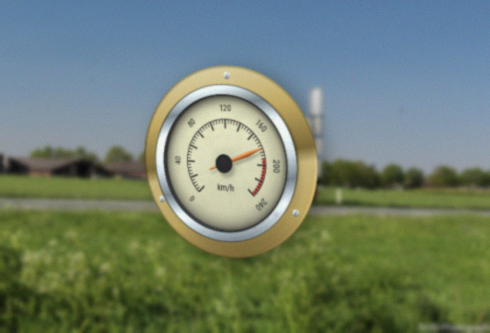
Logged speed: 180 km/h
